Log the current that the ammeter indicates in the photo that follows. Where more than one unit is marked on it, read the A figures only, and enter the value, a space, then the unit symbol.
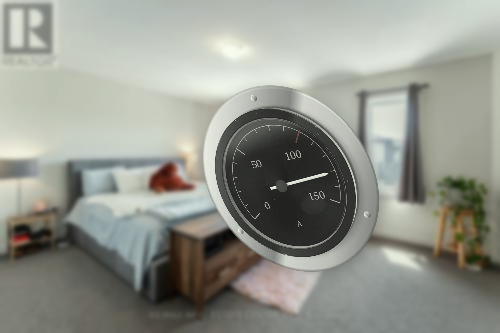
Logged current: 130 A
